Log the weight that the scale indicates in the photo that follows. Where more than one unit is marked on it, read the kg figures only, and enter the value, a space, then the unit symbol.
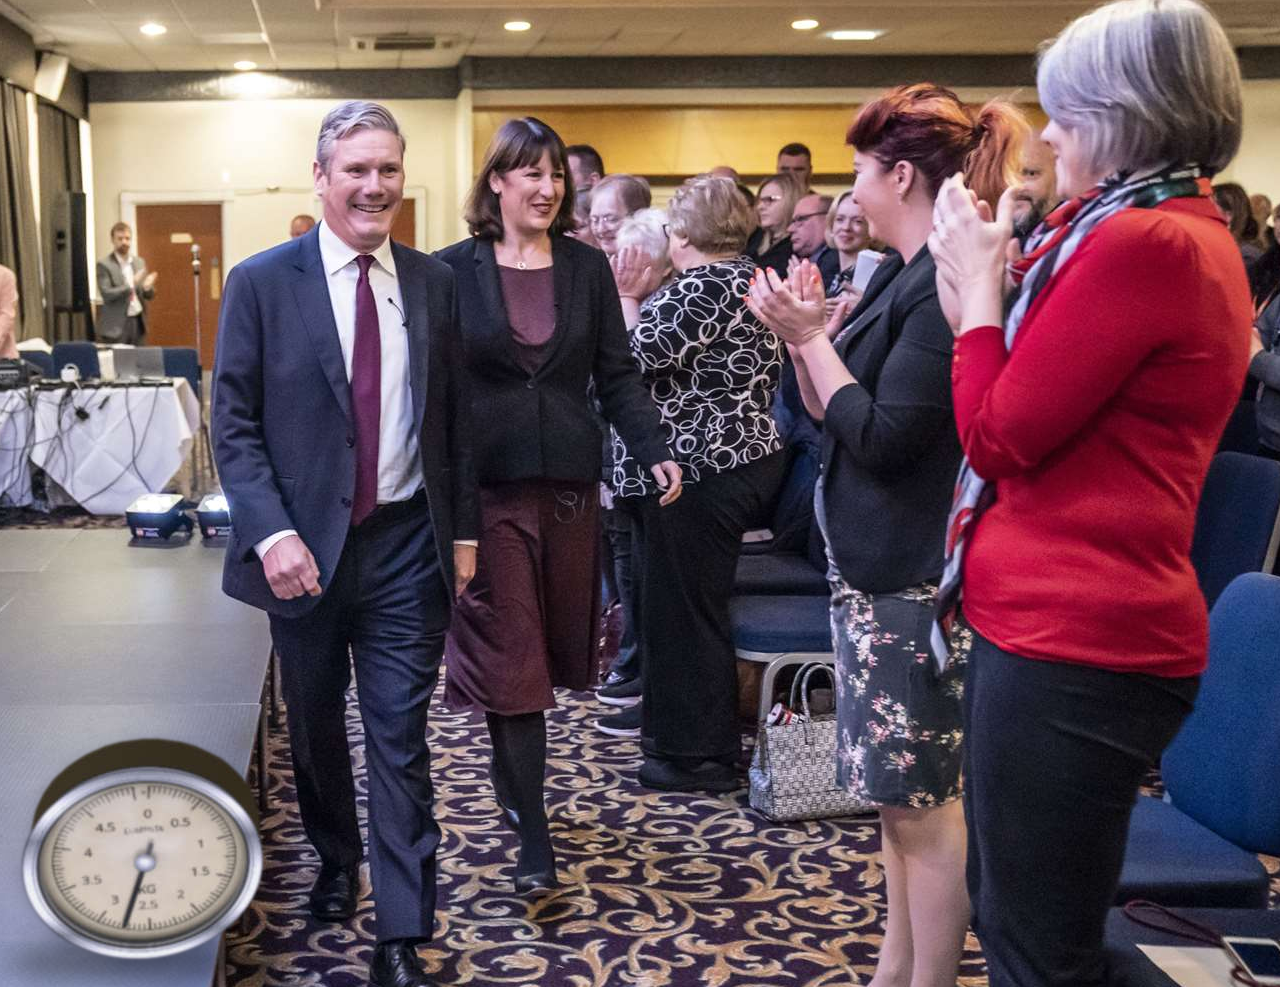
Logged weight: 2.75 kg
